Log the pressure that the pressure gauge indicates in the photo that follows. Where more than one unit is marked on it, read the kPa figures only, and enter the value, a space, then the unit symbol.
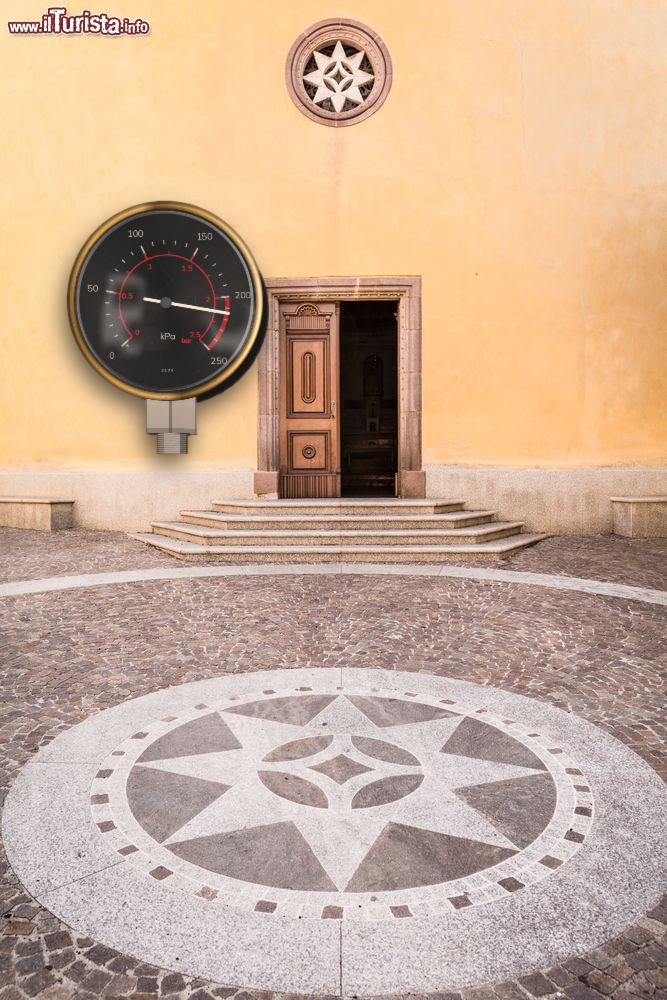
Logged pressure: 215 kPa
